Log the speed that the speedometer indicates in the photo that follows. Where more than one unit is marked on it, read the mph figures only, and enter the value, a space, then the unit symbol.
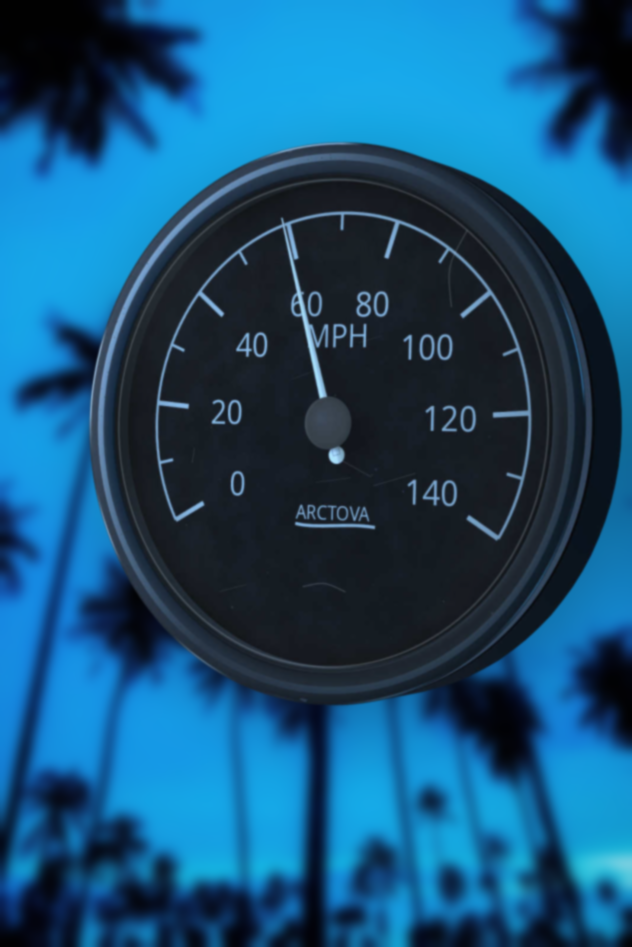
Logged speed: 60 mph
